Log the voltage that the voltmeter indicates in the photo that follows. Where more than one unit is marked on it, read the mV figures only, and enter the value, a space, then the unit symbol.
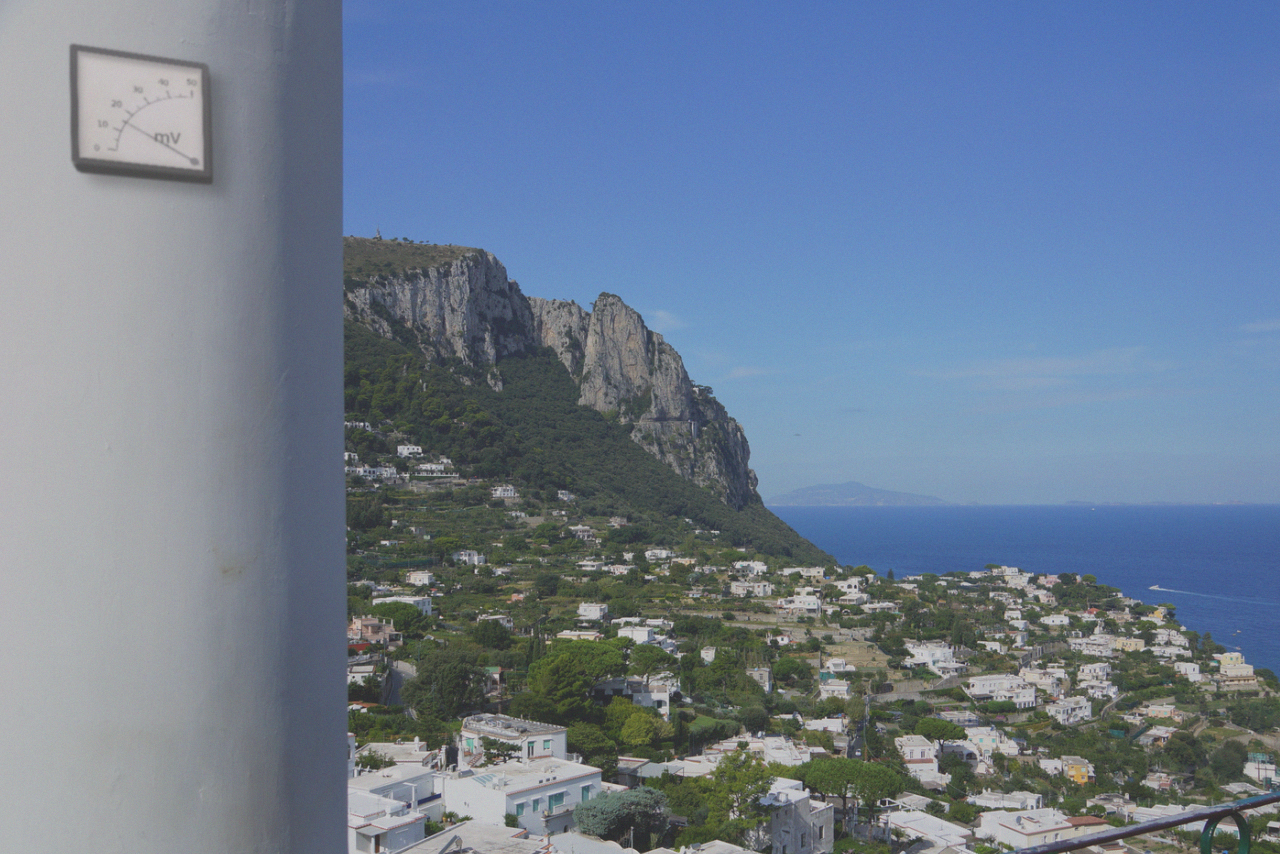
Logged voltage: 15 mV
